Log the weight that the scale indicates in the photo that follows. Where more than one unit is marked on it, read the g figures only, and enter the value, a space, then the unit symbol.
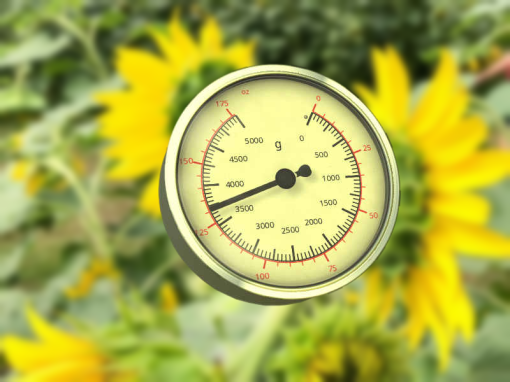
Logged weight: 3700 g
